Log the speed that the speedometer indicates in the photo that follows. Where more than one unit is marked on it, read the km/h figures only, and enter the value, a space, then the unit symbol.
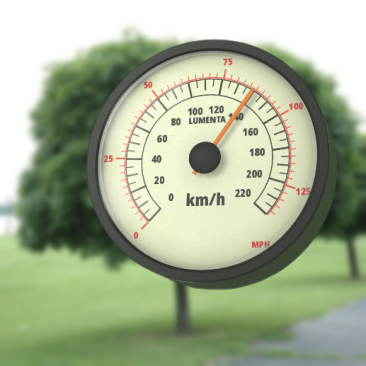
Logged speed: 140 km/h
